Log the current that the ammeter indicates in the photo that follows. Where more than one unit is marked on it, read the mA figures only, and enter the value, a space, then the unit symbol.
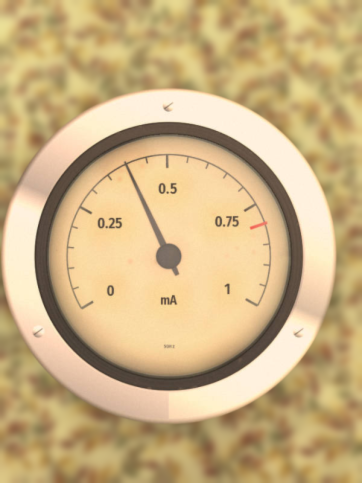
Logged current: 0.4 mA
